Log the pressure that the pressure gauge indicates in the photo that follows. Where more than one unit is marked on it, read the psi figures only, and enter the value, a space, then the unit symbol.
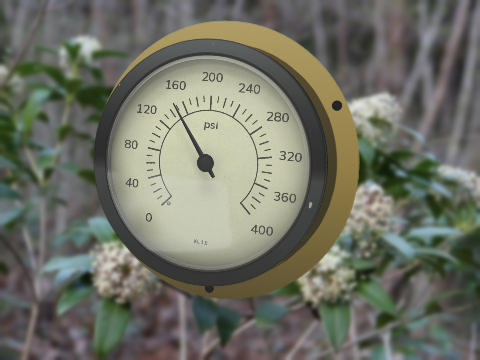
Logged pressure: 150 psi
